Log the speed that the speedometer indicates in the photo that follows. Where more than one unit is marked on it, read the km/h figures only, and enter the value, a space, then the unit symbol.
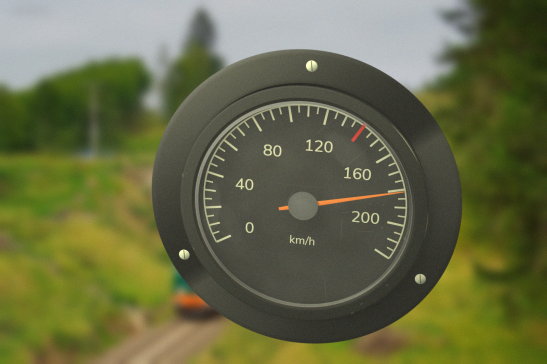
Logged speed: 180 km/h
